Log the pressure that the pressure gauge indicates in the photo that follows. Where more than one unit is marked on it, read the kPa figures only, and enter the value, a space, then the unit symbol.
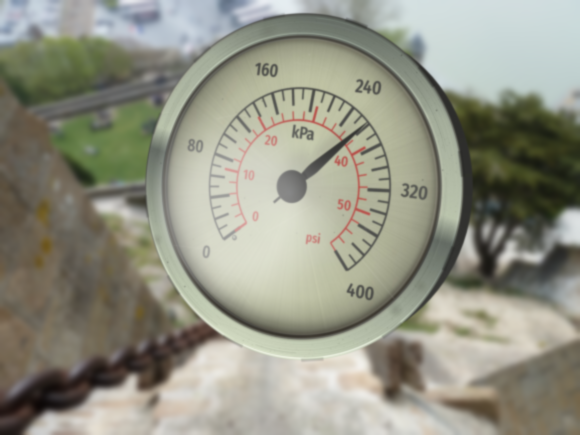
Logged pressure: 260 kPa
